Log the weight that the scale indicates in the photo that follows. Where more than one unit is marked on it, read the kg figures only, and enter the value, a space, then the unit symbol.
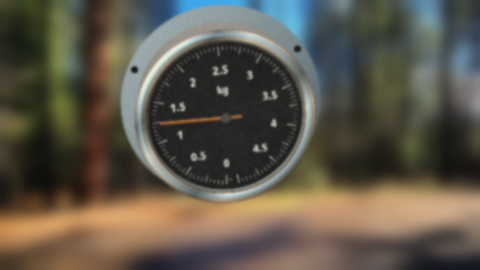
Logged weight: 1.25 kg
